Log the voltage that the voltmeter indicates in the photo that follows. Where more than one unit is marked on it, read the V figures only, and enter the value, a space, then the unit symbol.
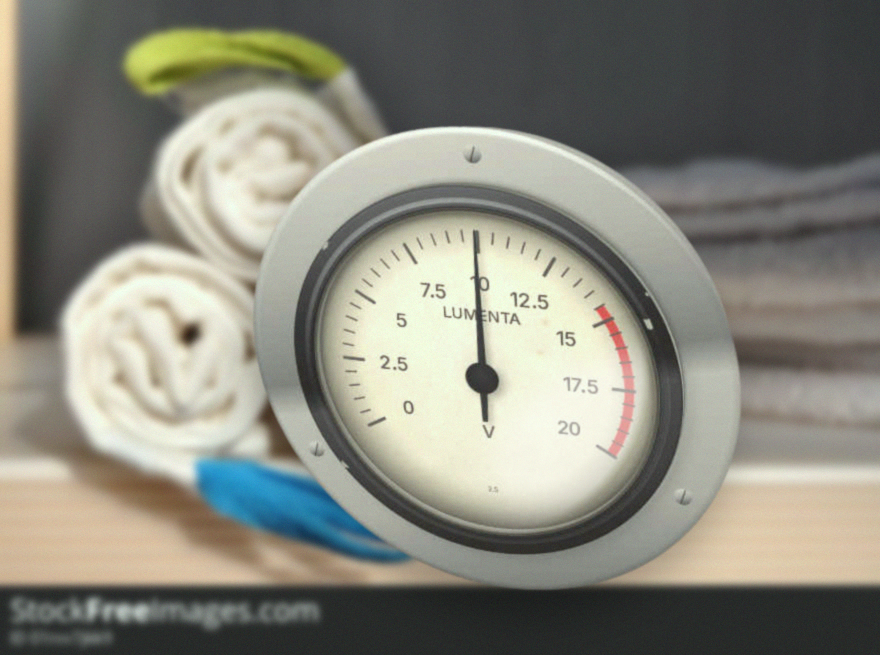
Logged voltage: 10 V
